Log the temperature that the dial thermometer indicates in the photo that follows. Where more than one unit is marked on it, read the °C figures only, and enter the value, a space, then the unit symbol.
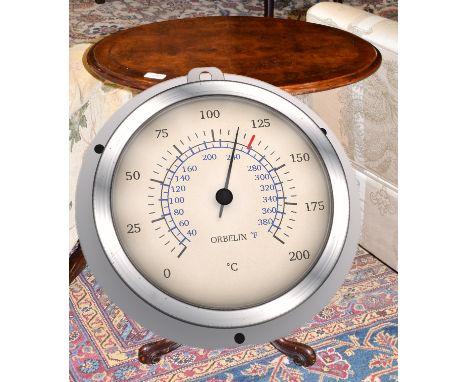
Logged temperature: 115 °C
